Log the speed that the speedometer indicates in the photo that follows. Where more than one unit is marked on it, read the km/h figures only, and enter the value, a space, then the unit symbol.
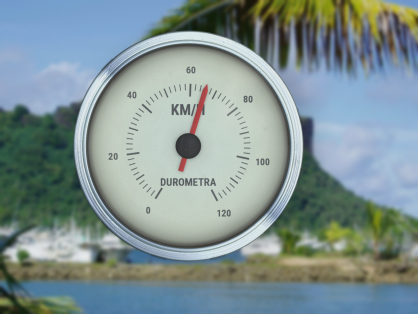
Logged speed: 66 km/h
